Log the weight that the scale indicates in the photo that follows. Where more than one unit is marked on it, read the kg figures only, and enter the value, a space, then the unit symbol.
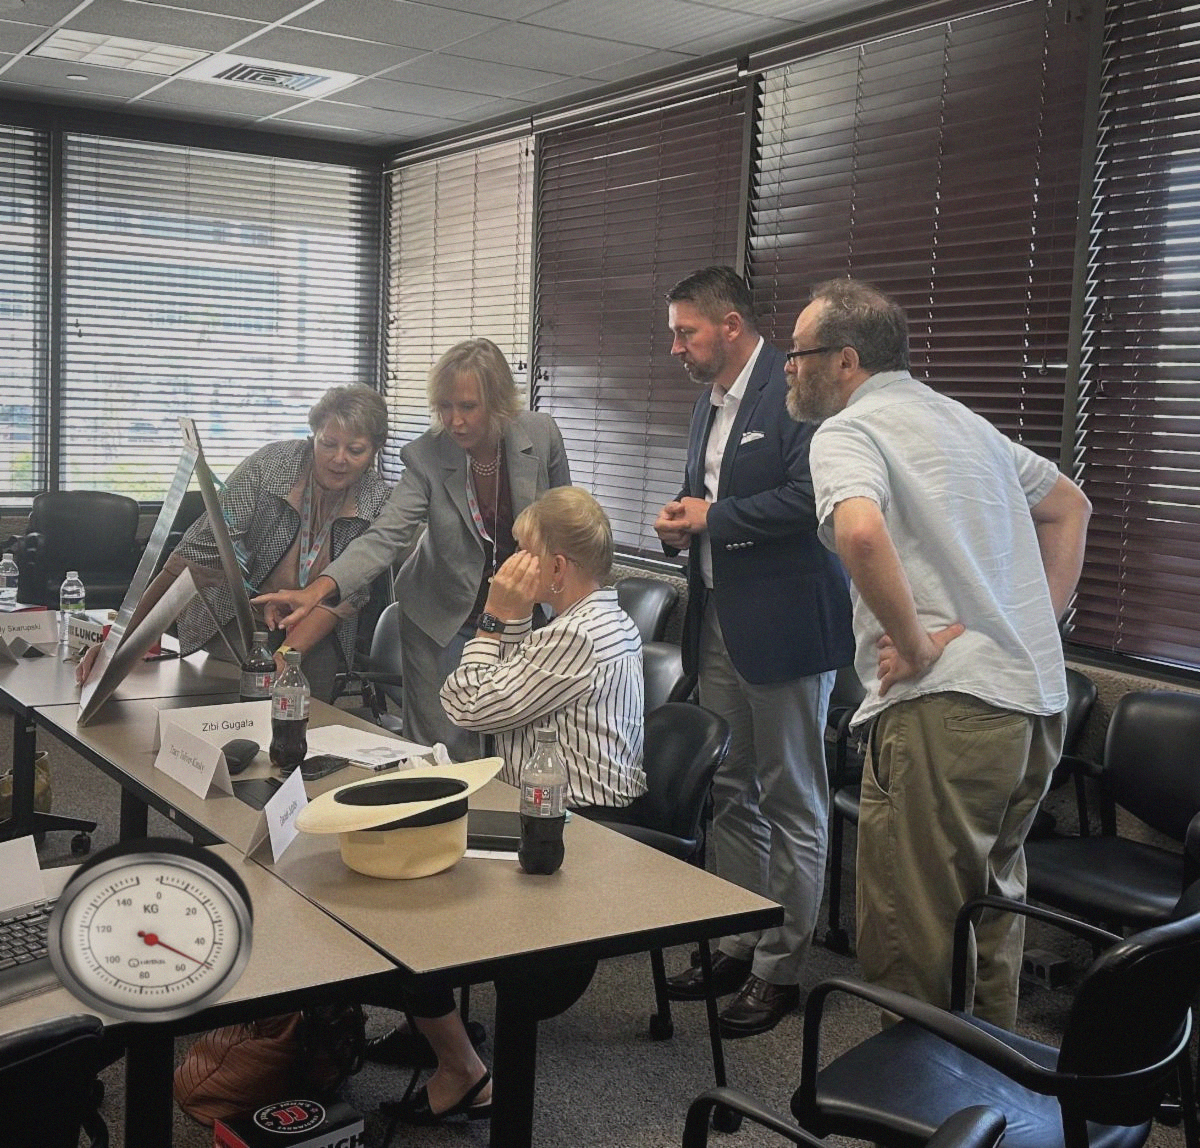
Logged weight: 50 kg
